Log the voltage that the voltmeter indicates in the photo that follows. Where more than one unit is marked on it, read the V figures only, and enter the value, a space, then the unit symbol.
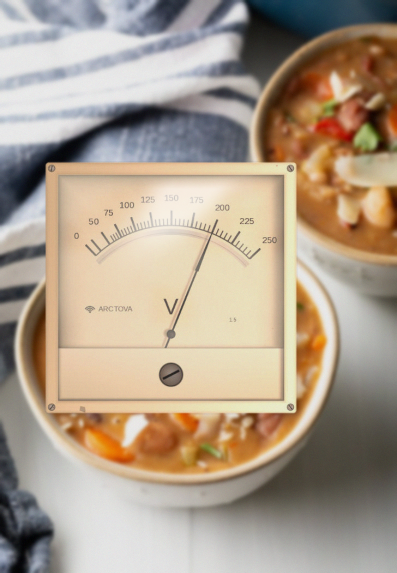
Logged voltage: 200 V
